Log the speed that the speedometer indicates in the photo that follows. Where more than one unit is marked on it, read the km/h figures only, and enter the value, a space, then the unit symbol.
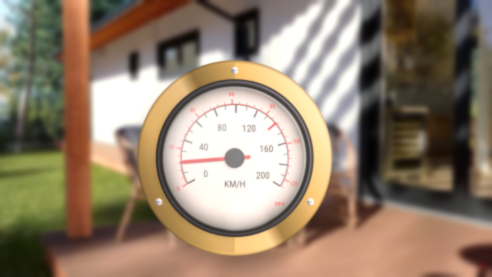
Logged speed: 20 km/h
